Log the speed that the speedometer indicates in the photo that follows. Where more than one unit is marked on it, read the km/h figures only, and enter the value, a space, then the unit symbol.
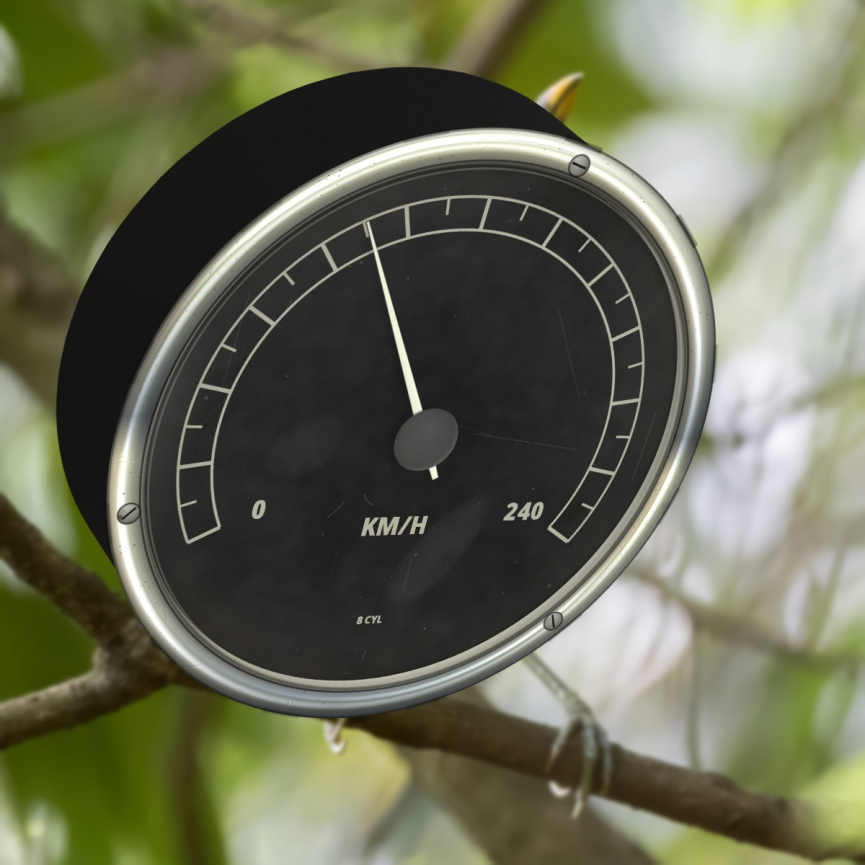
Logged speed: 90 km/h
